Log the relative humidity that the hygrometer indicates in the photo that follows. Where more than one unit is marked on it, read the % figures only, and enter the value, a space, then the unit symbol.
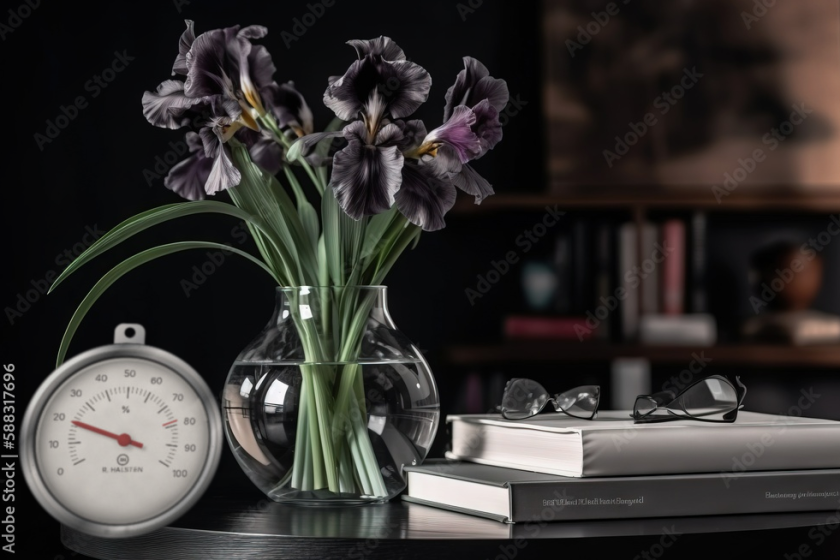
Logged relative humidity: 20 %
